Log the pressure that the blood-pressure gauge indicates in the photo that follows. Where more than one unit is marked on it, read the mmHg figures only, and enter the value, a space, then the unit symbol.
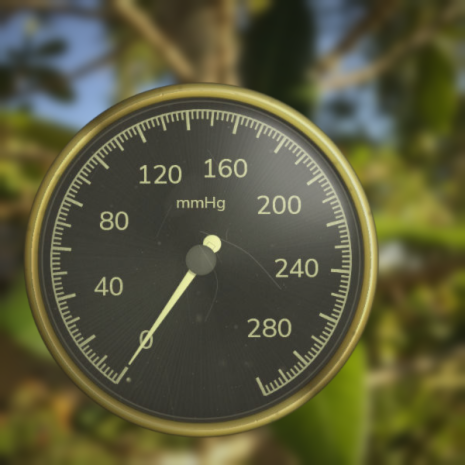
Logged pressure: 0 mmHg
